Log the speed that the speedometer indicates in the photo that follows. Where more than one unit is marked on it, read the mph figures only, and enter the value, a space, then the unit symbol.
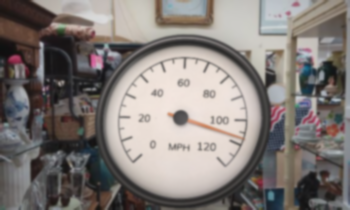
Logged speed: 107.5 mph
